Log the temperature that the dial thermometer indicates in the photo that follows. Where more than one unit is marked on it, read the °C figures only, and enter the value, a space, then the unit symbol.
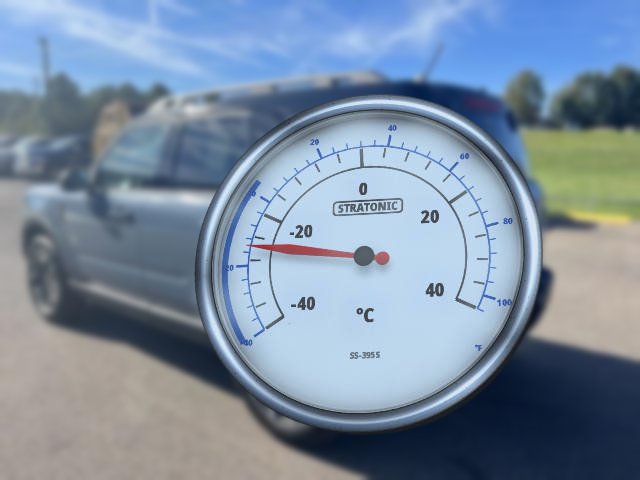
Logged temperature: -26 °C
